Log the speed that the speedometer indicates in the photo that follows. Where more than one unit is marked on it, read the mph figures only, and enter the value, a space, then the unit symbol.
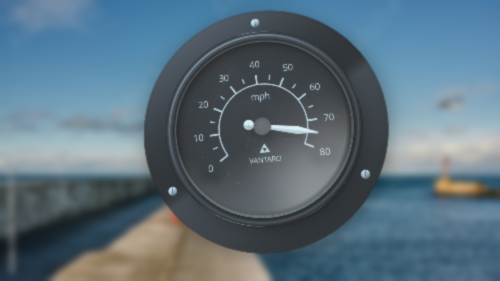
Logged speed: 75 mph
